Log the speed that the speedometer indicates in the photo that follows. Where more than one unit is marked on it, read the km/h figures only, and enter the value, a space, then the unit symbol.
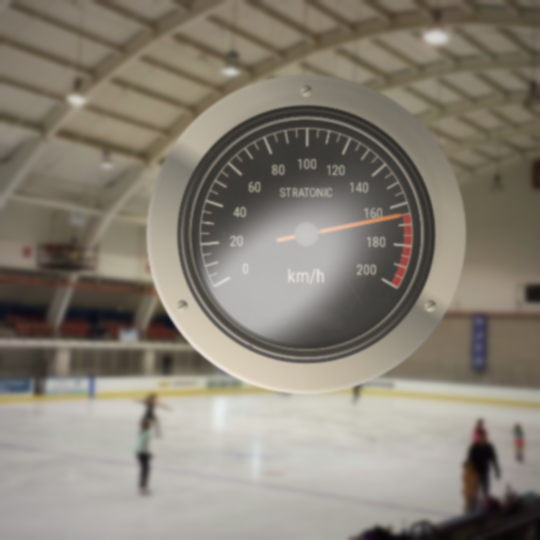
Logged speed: 165 km/h
